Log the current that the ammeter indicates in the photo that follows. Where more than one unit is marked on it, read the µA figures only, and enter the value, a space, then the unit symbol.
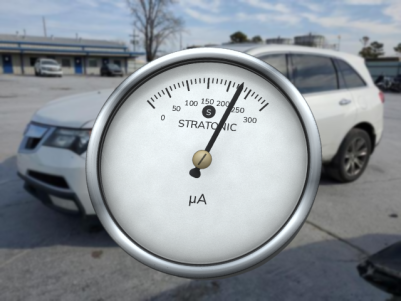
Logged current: 230 µA
